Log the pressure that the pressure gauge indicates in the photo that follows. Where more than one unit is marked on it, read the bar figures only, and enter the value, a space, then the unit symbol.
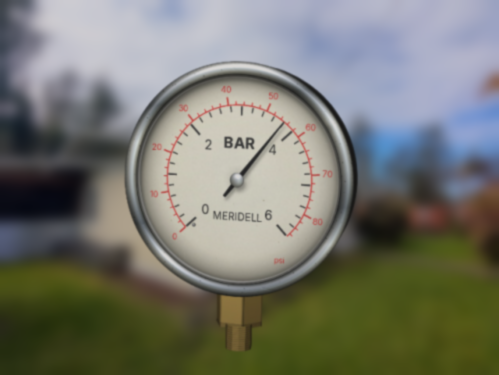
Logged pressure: 3.8 bar
